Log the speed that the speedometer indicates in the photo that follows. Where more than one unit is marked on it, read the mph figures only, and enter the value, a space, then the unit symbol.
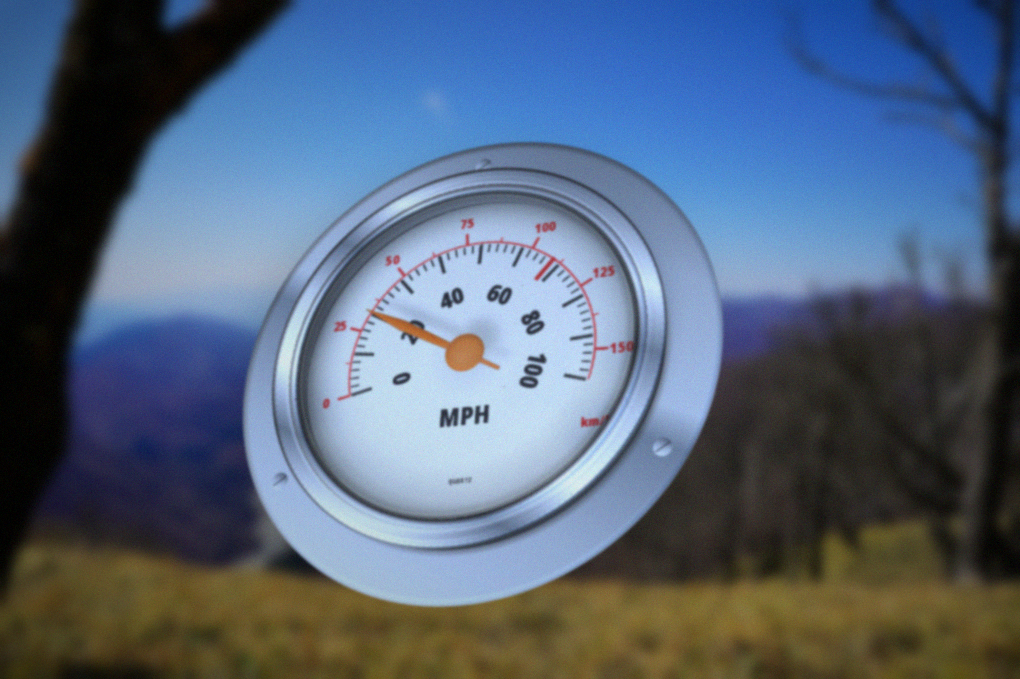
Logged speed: 20 mph
